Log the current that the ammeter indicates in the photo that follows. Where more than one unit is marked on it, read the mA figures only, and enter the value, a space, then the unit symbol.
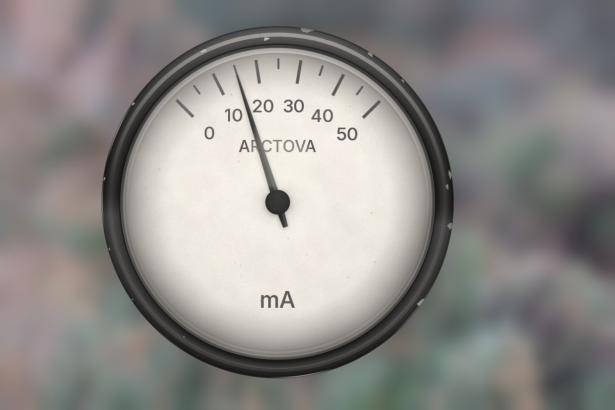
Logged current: 15 mA
